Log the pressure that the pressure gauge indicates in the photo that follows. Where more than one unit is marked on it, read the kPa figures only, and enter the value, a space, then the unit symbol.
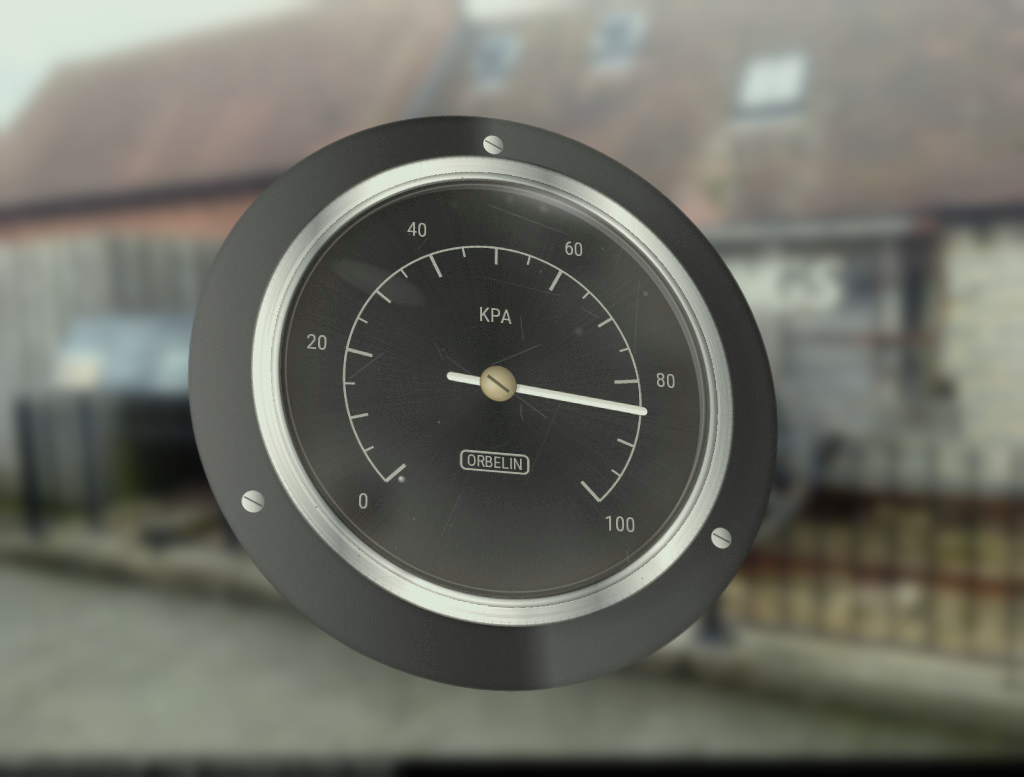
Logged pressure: 85 kPa
